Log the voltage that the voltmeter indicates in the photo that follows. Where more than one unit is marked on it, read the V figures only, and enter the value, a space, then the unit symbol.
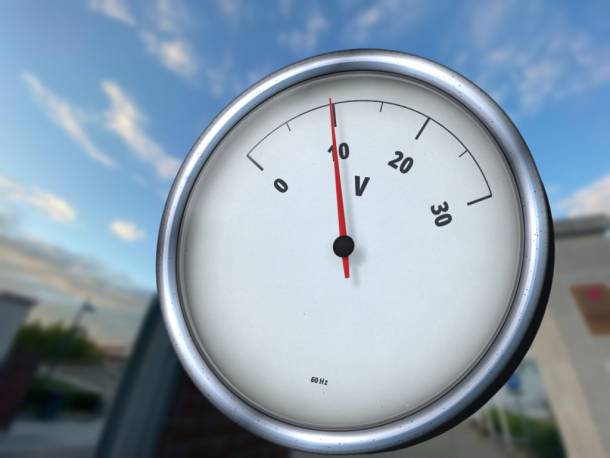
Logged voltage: 10 V
